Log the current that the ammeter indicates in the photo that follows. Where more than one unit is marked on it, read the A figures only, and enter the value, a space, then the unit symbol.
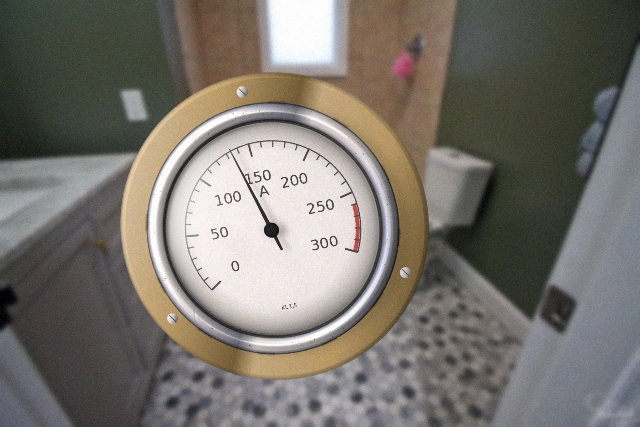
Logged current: 135 A
